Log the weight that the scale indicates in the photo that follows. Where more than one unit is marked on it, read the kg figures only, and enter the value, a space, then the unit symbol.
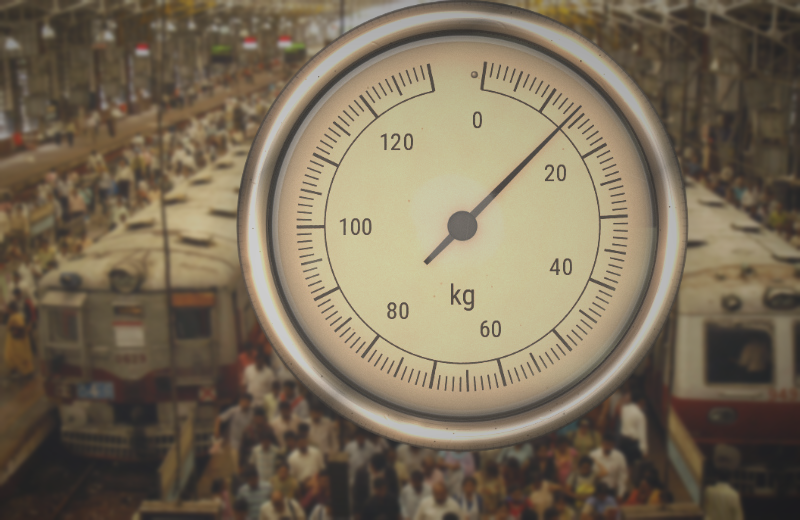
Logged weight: 14 kg
